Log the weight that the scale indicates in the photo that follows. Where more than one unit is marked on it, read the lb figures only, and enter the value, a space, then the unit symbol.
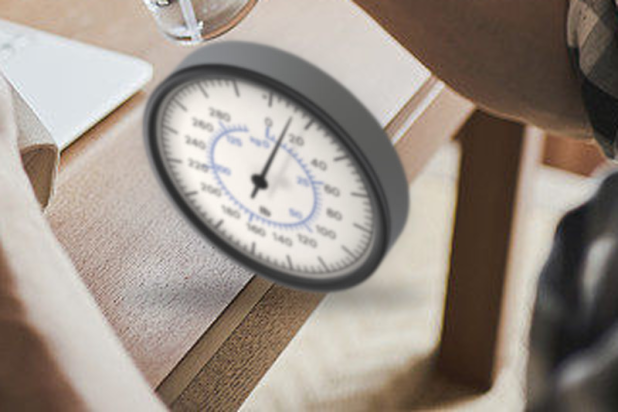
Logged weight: 12 lb
